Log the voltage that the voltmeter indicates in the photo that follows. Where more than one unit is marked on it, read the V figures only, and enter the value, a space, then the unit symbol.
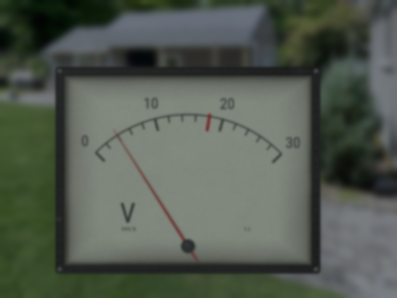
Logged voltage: 4 V
